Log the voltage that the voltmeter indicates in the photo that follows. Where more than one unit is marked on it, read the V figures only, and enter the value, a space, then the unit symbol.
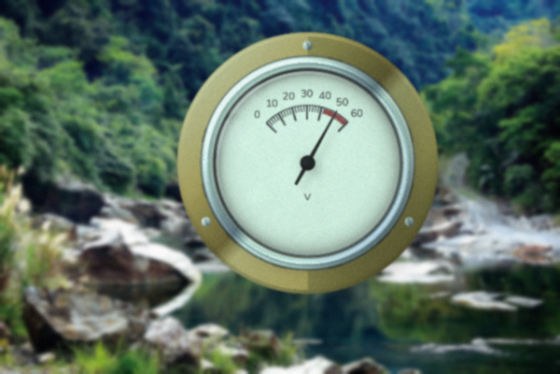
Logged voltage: 50 V
